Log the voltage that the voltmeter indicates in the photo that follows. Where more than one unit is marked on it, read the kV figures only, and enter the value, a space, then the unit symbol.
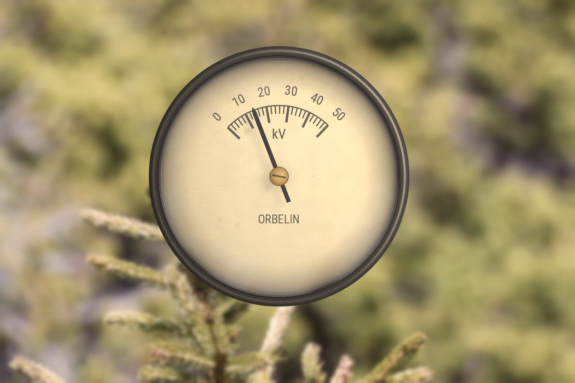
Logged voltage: 14 kV
